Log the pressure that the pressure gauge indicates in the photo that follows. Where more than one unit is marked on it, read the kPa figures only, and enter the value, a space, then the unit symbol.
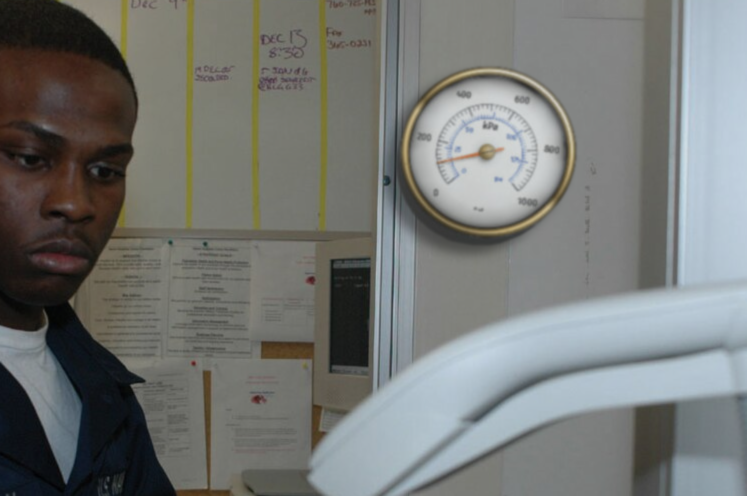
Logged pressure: 100 kPa
